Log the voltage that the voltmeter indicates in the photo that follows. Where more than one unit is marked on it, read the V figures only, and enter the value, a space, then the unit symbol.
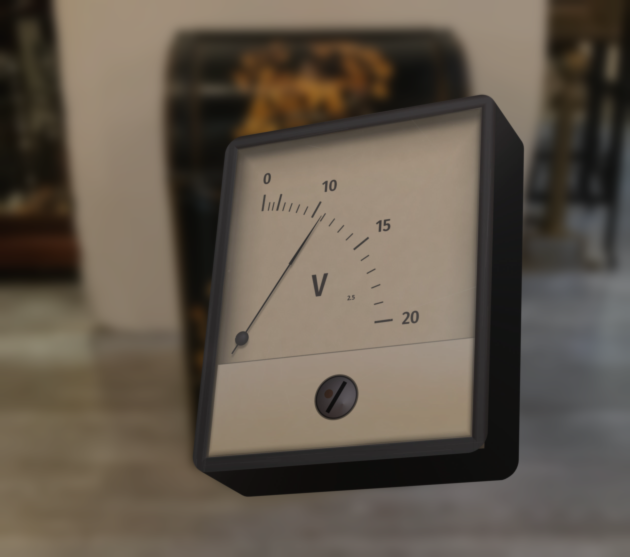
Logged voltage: 11 V
